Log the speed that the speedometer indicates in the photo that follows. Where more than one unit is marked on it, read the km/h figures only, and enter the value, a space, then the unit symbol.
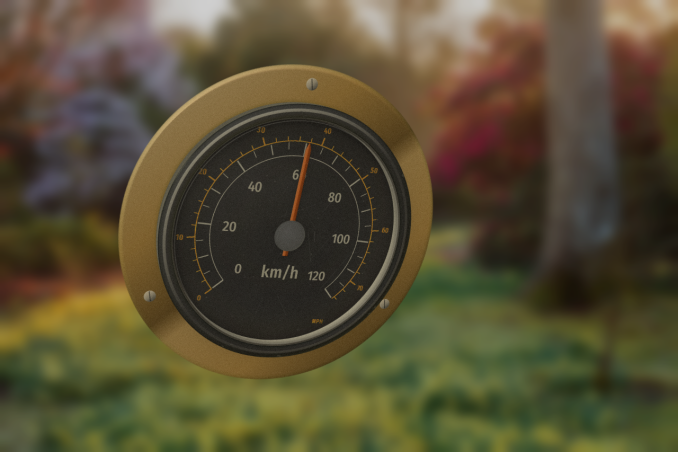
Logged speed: 60 km/h
